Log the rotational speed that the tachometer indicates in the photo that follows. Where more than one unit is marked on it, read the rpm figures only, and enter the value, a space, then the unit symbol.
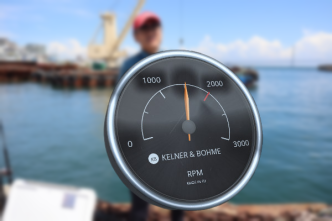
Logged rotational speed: 1500 rpm
